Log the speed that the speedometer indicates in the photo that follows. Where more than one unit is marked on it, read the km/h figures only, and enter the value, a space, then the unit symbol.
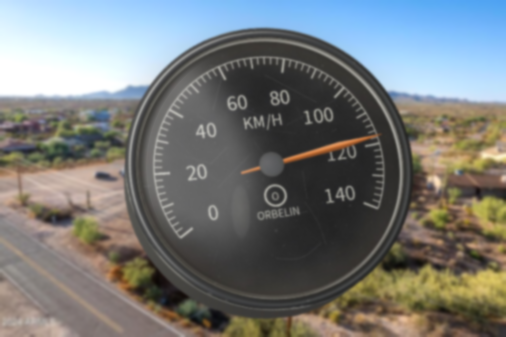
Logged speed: 118 km/h
